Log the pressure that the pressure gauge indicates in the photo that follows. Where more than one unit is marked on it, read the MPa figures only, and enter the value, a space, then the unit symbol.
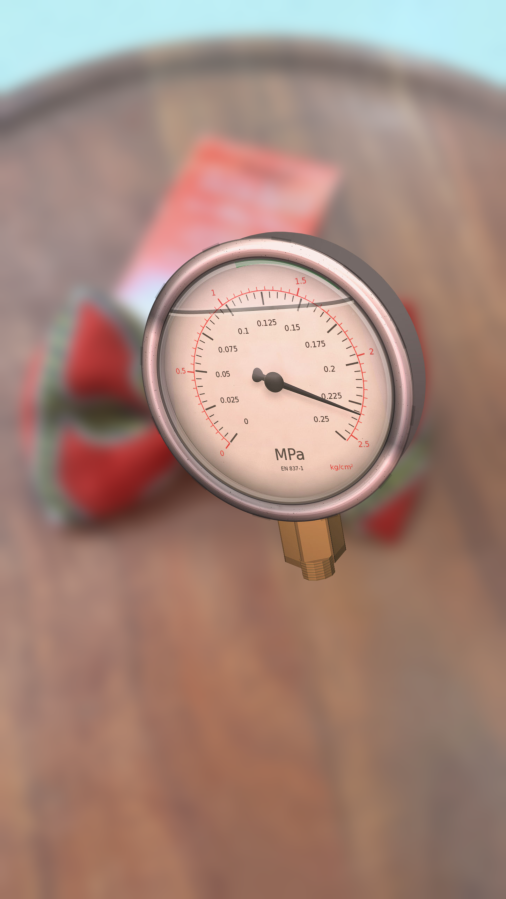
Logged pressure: 0.23 MPa
